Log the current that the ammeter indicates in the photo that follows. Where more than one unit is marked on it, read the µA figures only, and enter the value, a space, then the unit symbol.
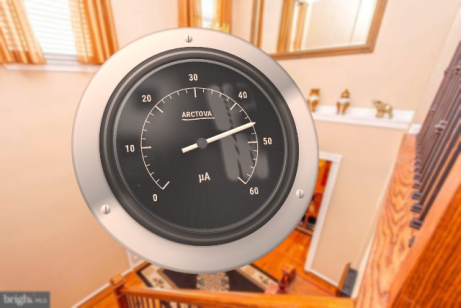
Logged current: 46 µA
